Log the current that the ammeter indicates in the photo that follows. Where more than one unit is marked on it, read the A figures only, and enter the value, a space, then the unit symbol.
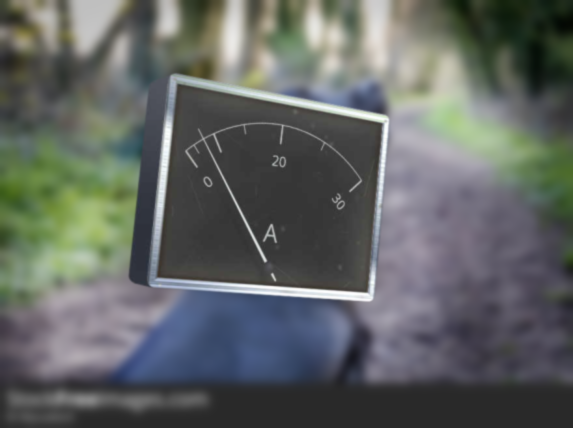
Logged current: 7.5 A
